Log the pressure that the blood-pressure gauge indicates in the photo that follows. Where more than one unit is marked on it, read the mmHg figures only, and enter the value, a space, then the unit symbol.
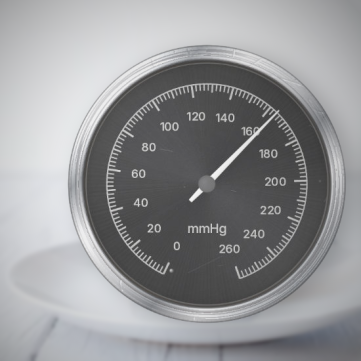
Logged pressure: 164 mmHg
